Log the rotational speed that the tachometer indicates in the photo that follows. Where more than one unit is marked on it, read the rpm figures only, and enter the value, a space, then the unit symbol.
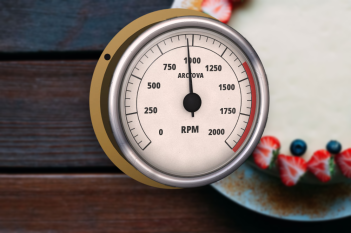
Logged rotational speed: 950 rpm
